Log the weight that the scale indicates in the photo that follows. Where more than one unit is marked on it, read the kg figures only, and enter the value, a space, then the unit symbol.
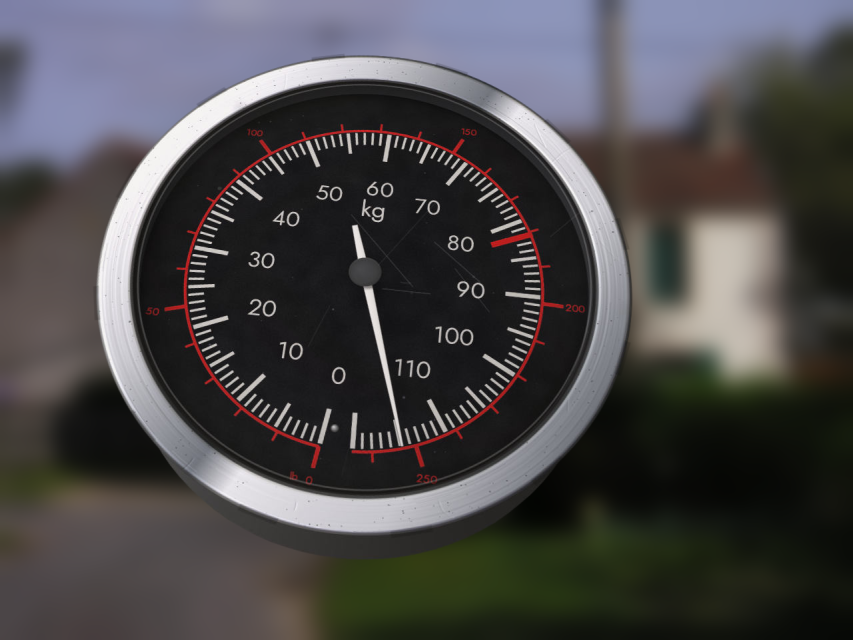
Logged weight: 115 kg
